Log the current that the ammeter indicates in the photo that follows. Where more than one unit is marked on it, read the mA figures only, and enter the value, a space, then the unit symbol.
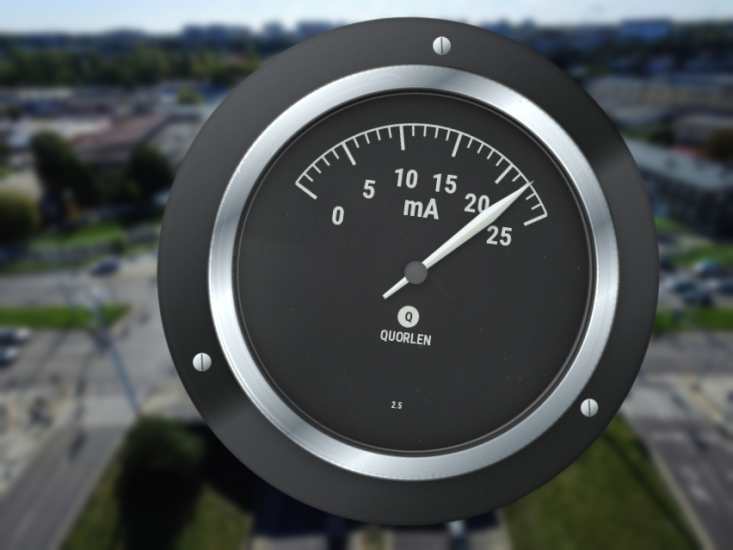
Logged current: 22 mA
